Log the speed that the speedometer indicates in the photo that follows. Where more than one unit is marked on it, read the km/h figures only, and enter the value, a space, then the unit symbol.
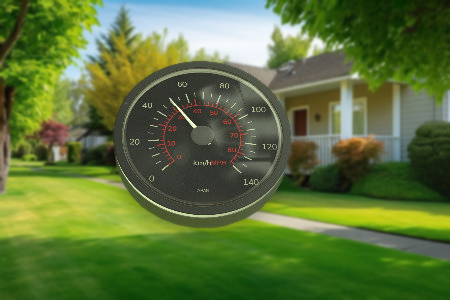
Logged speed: 50 km/h
